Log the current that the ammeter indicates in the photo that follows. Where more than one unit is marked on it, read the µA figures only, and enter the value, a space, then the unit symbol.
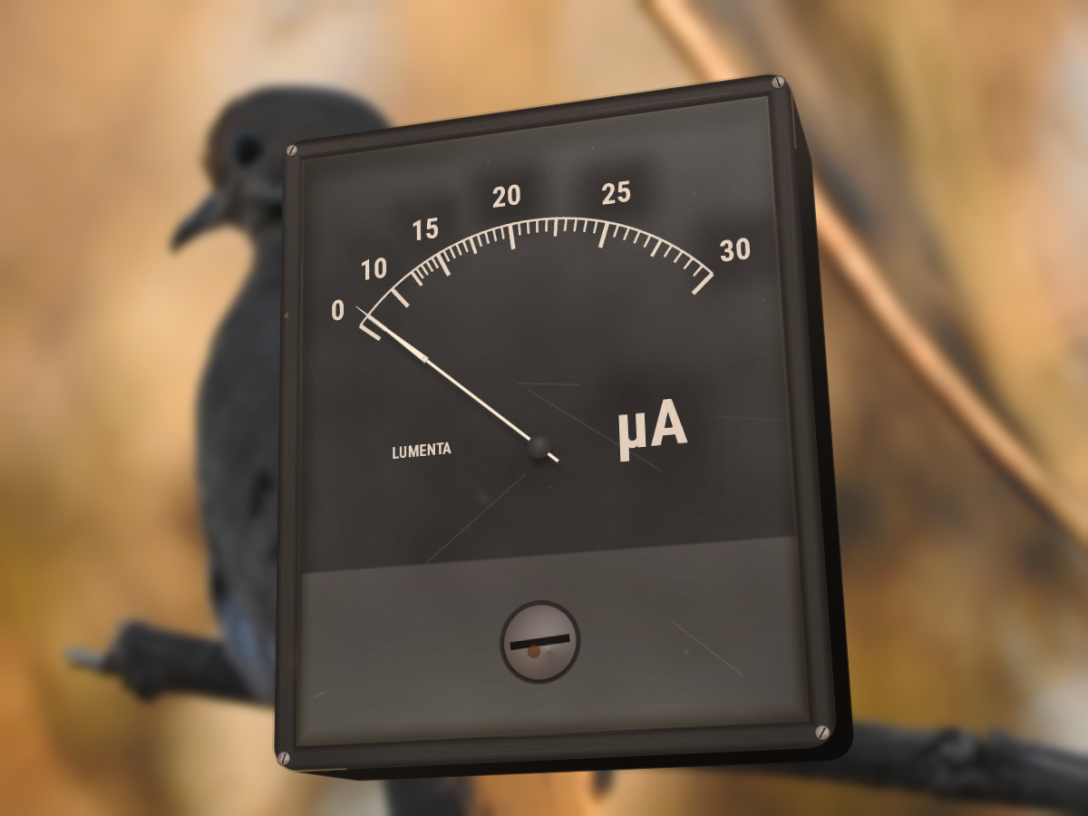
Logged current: 5 µA
